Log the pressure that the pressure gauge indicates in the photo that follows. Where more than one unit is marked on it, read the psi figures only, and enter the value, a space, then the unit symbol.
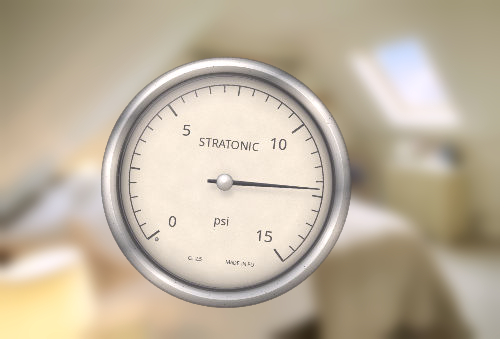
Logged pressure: 12.25 psi
